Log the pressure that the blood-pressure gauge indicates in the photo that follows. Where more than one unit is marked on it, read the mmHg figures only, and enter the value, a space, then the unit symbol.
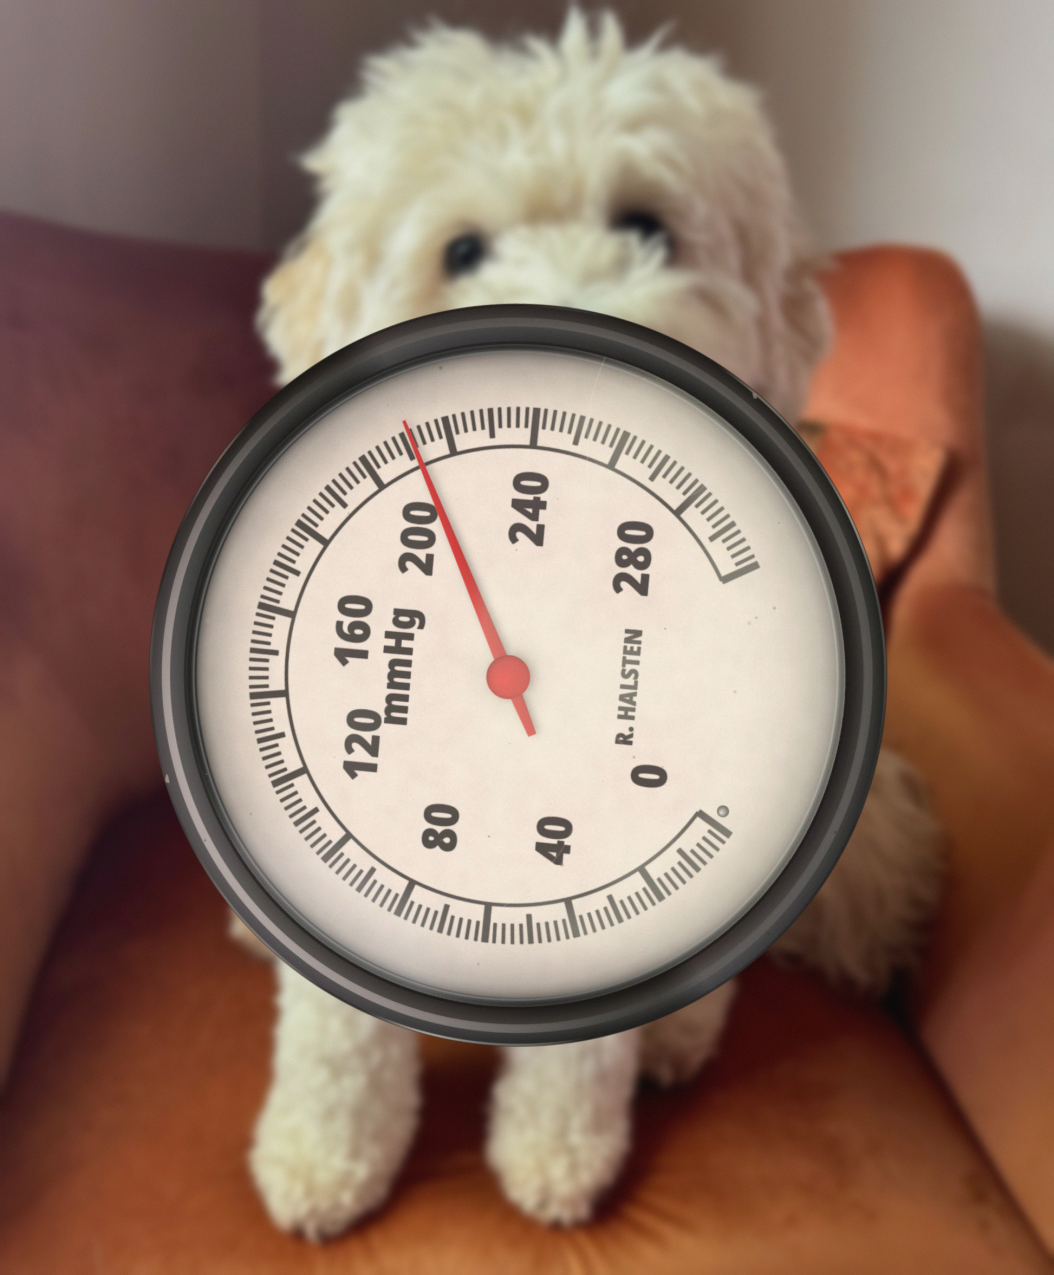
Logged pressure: 212 mmHg
